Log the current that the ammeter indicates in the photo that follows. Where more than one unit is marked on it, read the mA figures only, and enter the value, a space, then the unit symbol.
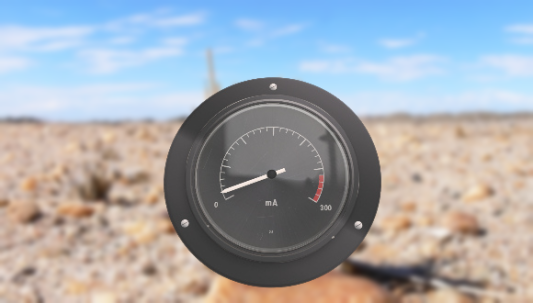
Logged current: 10 mA
